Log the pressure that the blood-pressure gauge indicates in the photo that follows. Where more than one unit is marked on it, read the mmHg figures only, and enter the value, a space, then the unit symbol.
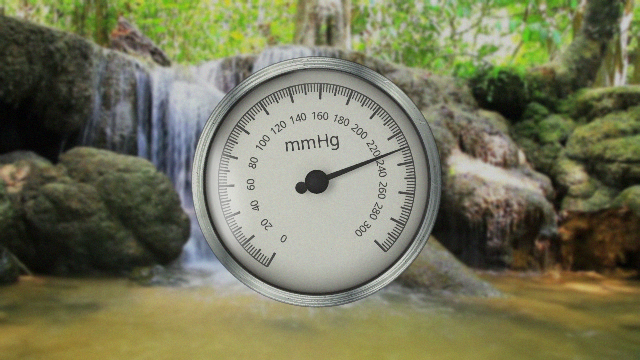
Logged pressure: 230 mmHg
